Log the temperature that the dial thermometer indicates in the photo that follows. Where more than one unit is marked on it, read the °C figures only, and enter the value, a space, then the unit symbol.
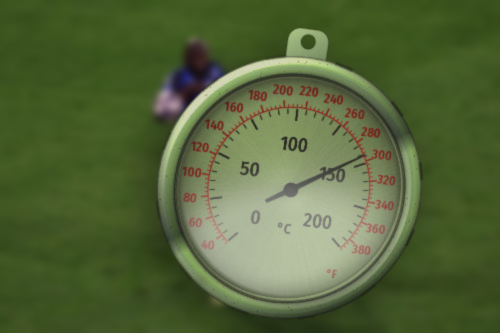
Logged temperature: 145 °C
